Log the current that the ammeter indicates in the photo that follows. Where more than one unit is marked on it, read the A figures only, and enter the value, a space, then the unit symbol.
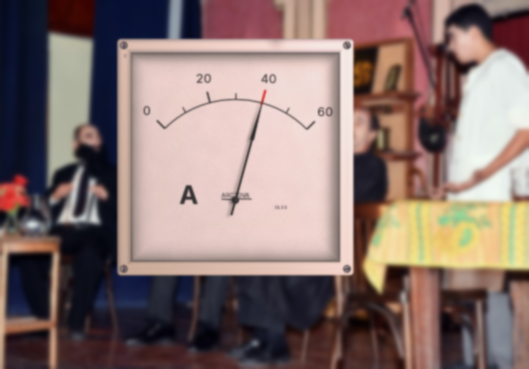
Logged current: 40 A
